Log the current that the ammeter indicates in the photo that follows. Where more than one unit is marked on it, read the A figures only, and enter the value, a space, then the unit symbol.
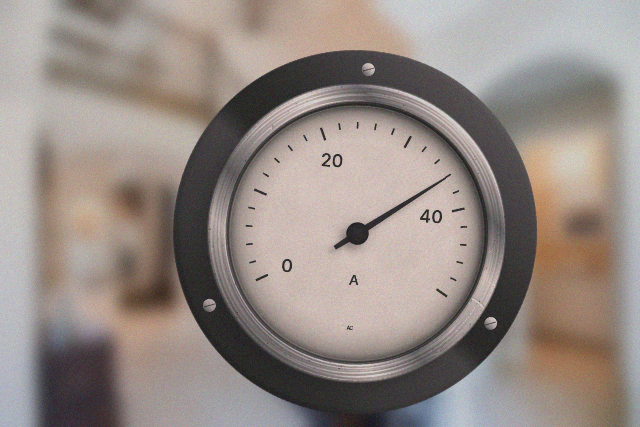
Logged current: 36 A
